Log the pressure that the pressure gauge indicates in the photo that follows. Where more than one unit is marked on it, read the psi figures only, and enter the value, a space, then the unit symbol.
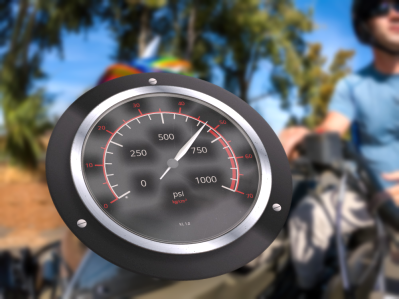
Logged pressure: 675 psi
